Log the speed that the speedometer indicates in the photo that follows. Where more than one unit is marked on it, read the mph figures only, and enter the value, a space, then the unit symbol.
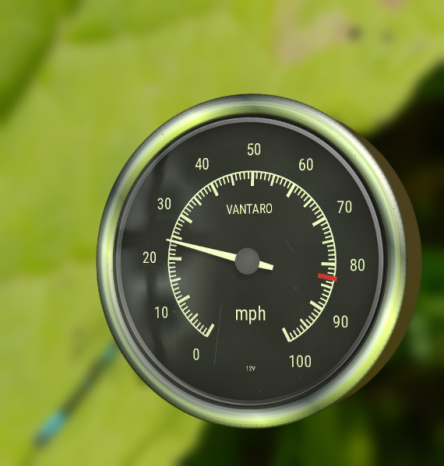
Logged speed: 24 mph
